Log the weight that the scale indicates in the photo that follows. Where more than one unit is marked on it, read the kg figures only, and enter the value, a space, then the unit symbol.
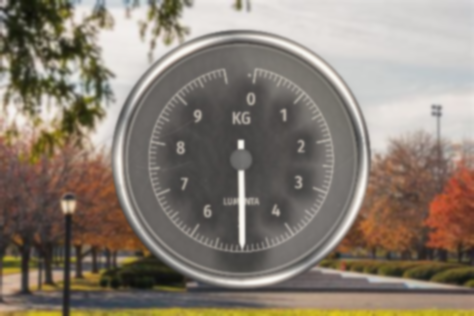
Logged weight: 5 kg
